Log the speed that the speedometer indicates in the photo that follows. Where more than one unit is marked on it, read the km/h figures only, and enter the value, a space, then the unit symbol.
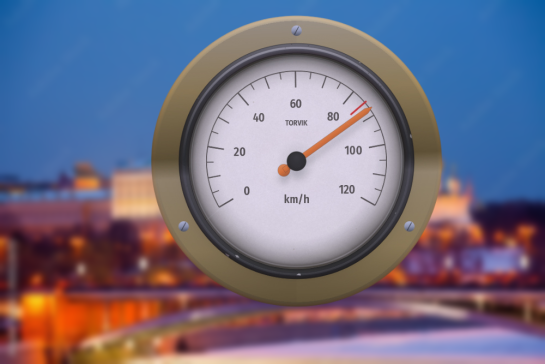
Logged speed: 87.5 km/h
